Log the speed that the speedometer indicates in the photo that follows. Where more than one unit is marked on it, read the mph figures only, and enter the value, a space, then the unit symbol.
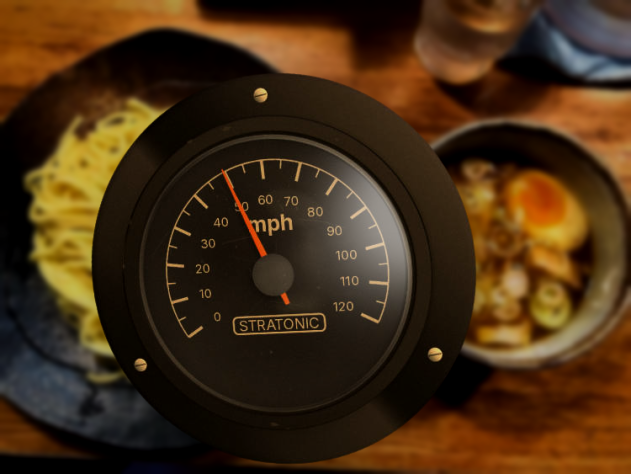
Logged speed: 50 mph
